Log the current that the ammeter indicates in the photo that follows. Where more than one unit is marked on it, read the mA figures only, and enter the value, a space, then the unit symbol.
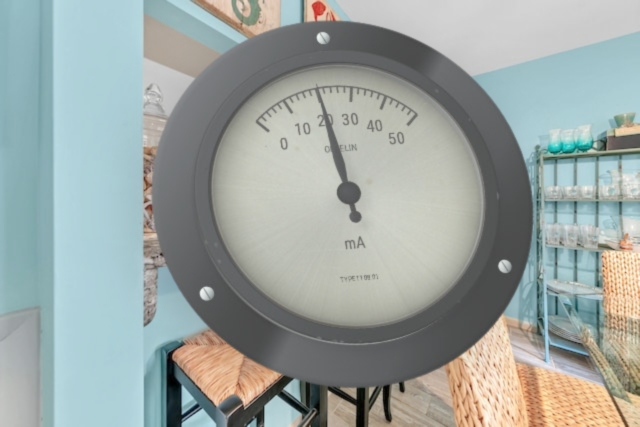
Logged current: 20 mA
